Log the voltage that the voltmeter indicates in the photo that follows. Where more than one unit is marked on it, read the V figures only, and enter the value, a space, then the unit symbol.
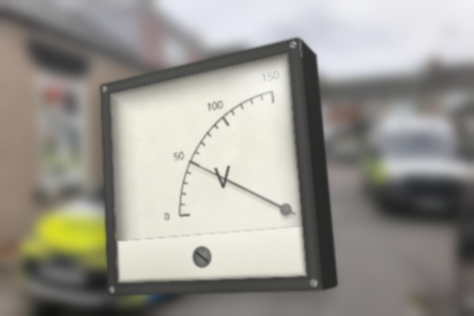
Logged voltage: 50 V
